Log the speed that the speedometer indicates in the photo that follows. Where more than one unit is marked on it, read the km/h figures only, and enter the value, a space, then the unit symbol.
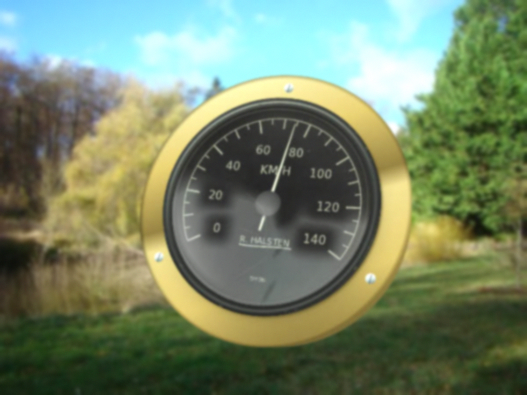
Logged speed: 75 km/h
